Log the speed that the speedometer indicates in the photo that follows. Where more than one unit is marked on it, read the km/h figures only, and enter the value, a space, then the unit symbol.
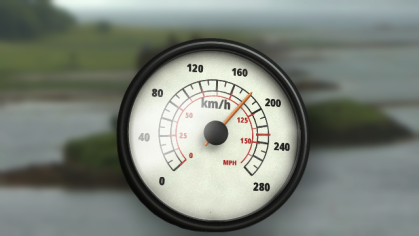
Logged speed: 180 km/h
